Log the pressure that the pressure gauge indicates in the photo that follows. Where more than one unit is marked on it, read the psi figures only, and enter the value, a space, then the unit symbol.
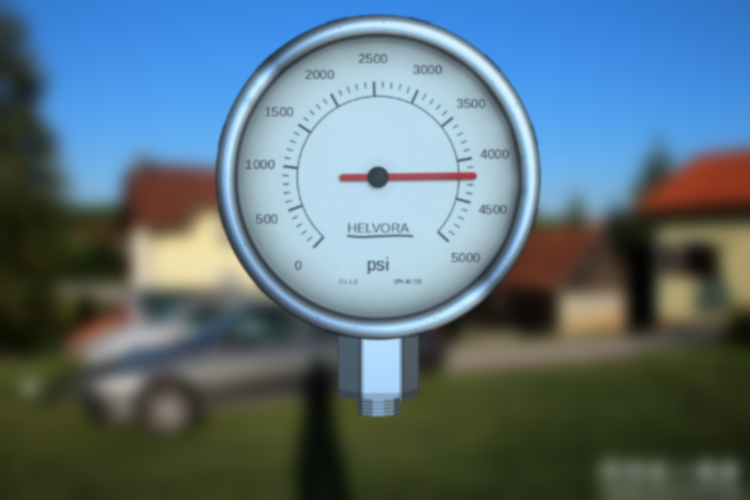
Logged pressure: 4200 psi
